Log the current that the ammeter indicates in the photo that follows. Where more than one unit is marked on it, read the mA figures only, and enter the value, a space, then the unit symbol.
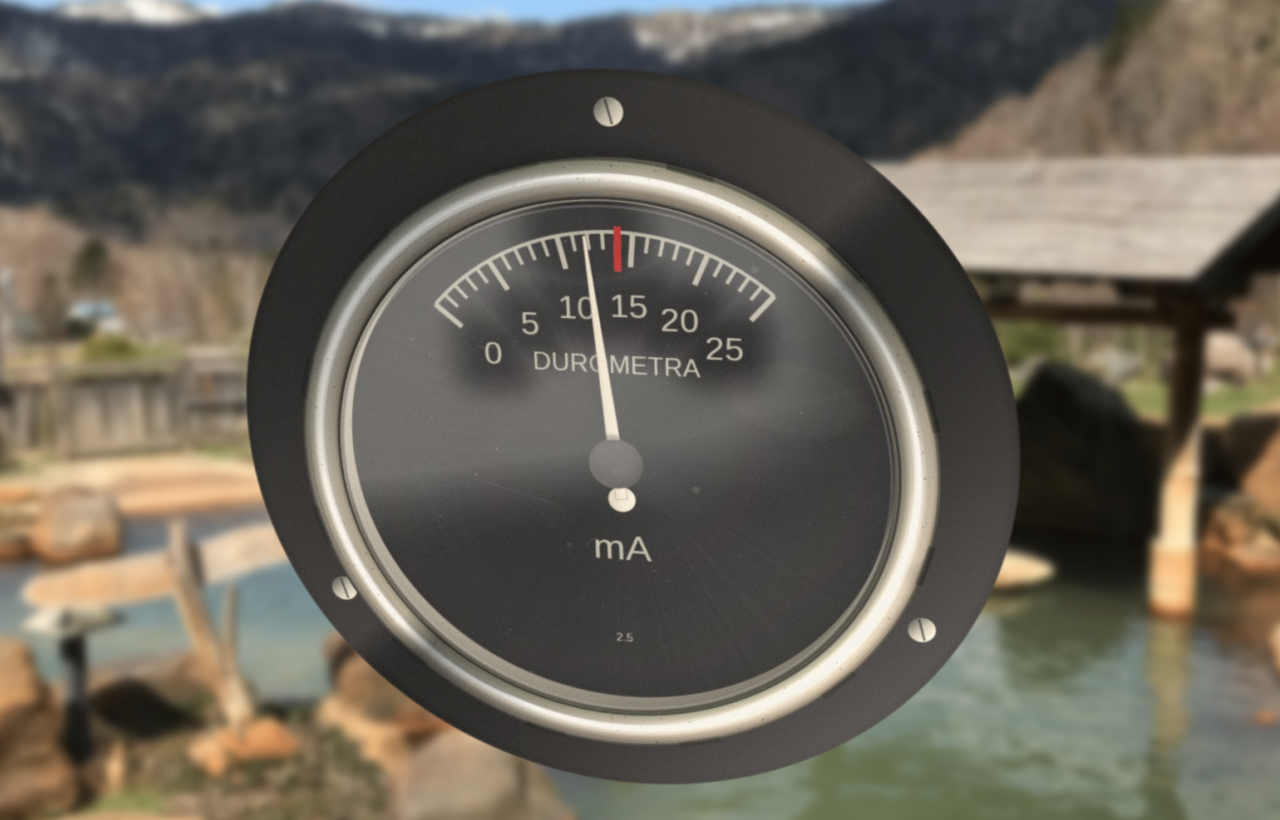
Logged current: 12 mA
